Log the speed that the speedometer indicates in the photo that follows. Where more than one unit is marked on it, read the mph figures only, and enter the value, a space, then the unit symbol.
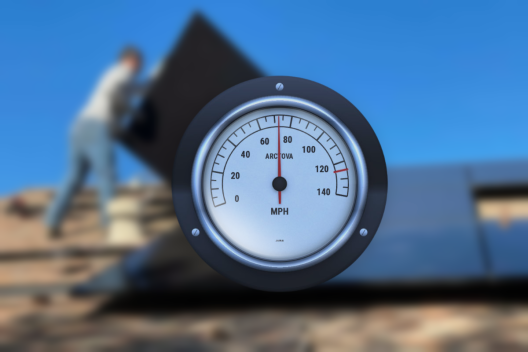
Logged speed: 72.5 mph
